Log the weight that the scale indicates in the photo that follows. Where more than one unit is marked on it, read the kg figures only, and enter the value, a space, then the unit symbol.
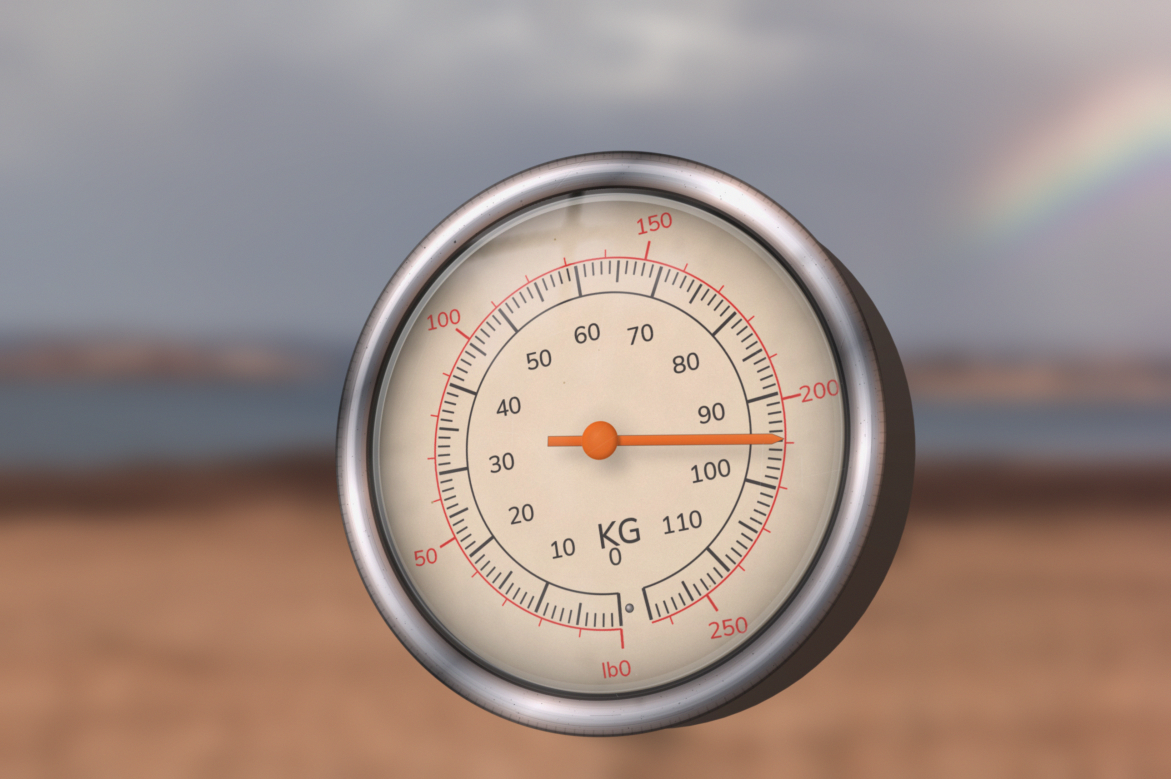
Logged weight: 95 kg
